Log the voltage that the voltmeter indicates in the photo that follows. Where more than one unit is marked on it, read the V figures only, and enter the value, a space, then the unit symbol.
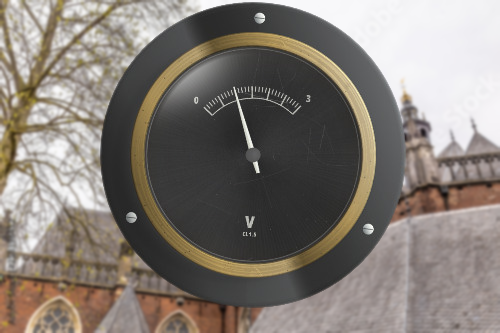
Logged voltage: 1 V
